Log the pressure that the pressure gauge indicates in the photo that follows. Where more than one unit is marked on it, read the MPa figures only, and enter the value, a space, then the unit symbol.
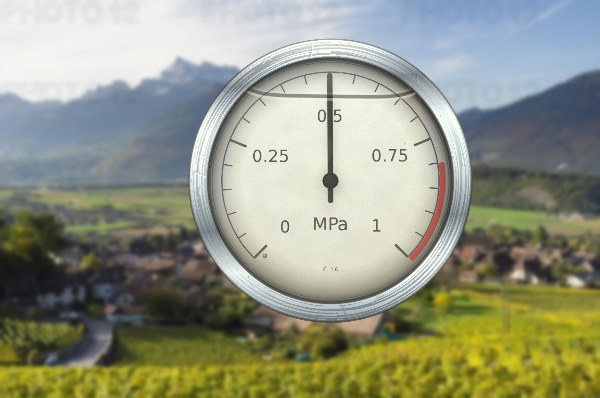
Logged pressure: 0.5 MPa
